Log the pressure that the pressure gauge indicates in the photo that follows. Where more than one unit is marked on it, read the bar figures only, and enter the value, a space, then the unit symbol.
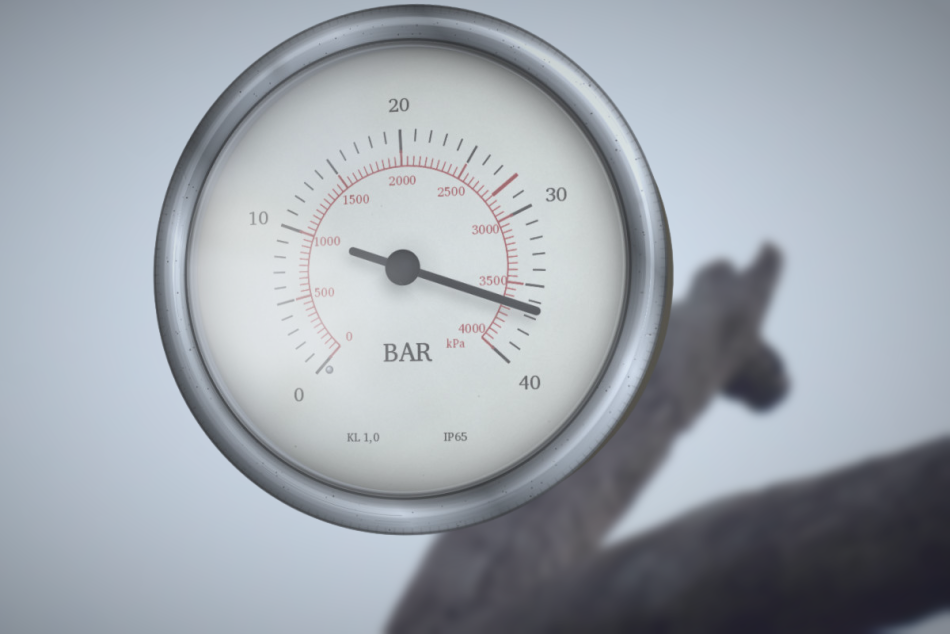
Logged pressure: 36.5 bar
